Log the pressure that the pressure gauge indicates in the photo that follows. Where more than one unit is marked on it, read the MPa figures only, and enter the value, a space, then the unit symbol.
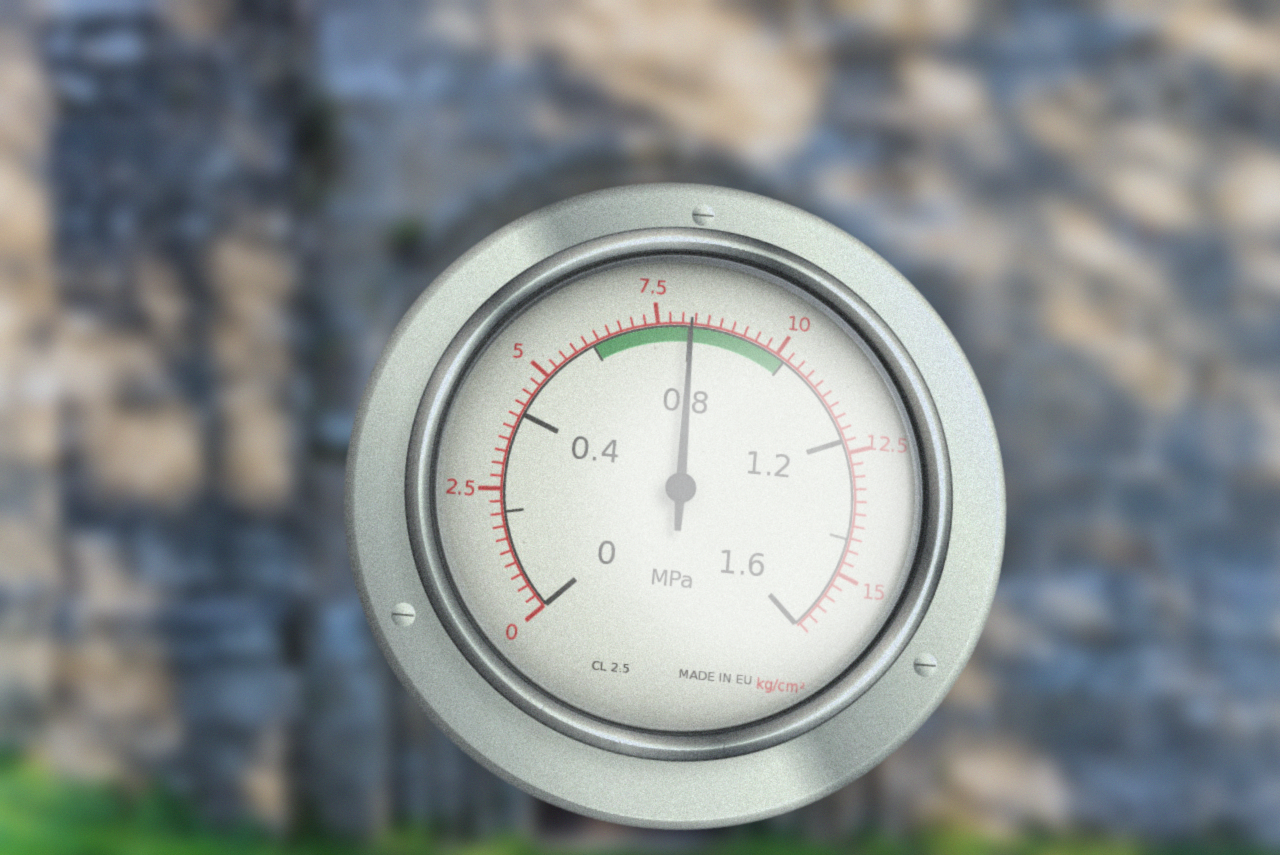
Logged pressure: 0.8 MPa
